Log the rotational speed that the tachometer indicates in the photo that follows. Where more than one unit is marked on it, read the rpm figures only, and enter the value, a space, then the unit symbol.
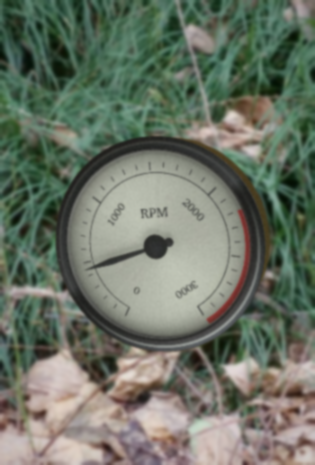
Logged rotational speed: 450 rpm
